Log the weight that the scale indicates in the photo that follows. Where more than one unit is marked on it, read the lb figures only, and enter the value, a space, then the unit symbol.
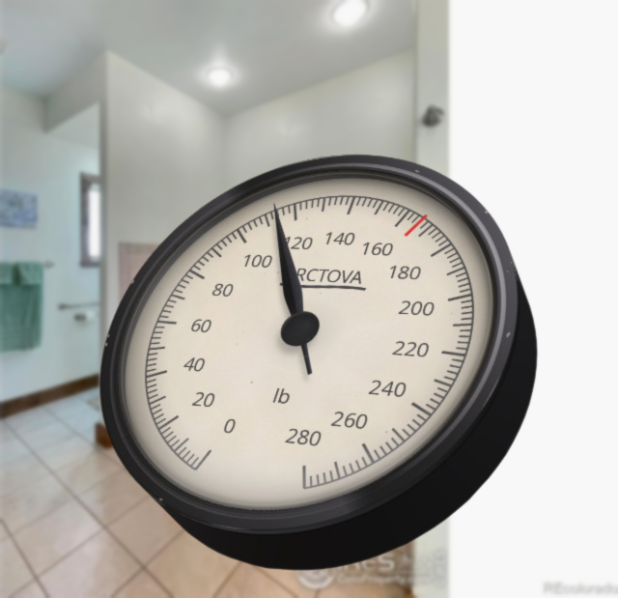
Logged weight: 114 lb
